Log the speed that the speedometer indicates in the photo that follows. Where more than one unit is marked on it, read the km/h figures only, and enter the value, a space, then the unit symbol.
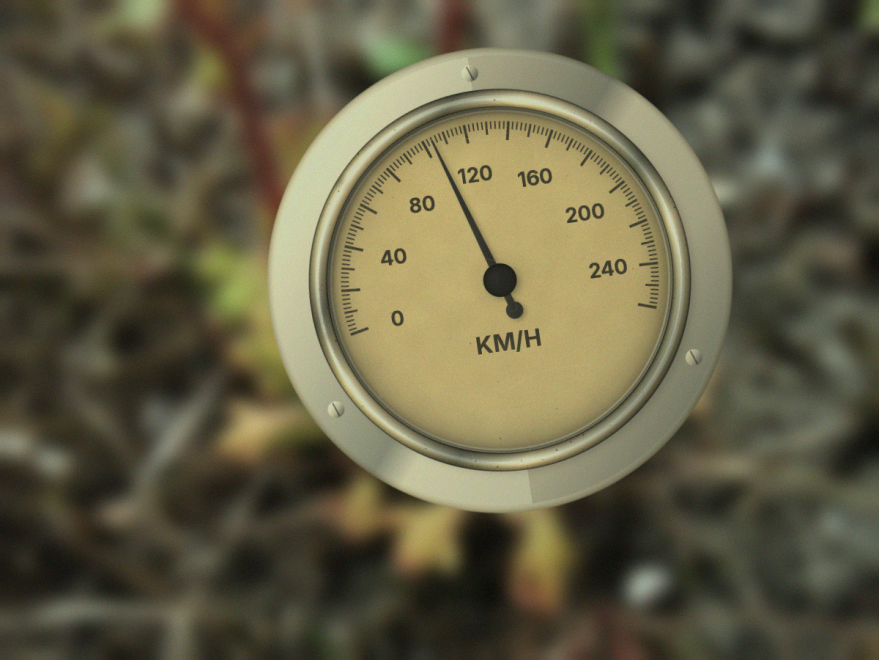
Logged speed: 104 km/h
